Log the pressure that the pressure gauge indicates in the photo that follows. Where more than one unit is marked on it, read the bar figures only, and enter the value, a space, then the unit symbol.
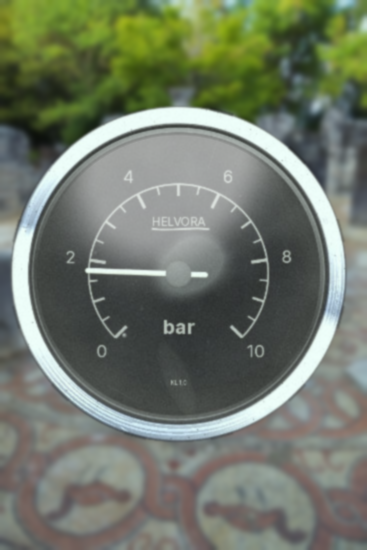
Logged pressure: 1.75 bar
